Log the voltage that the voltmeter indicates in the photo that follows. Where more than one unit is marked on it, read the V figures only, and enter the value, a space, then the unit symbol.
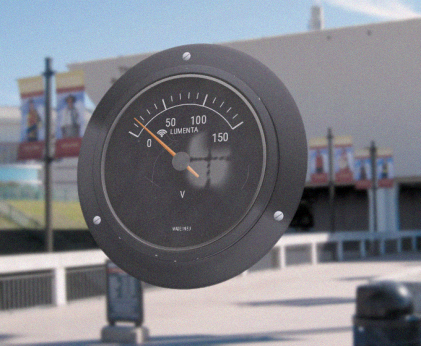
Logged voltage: 15 V
